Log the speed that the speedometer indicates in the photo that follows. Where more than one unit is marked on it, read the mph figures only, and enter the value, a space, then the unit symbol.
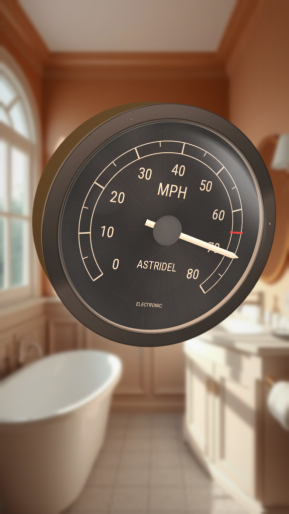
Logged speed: 70 mph
